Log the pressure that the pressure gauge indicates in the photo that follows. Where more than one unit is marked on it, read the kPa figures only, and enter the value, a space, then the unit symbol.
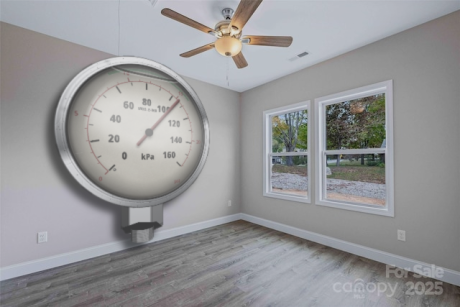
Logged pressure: 105 kPa
